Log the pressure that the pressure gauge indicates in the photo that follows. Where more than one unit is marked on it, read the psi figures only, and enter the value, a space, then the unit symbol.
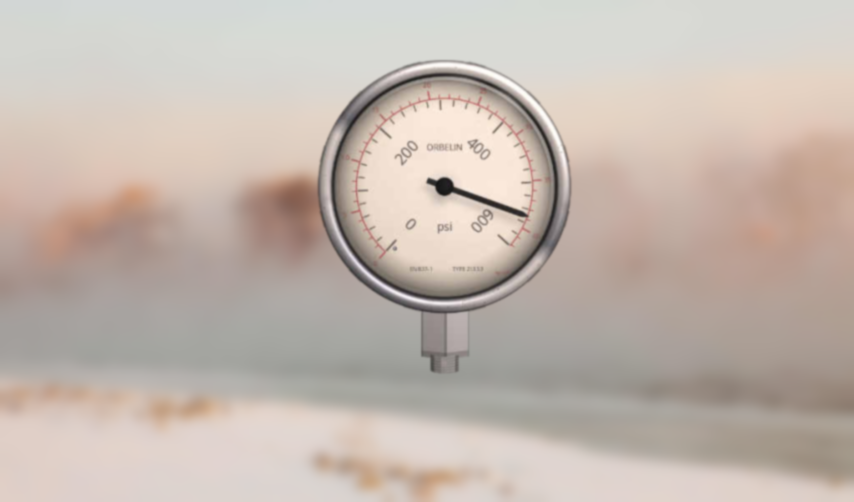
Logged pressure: 550 psi
